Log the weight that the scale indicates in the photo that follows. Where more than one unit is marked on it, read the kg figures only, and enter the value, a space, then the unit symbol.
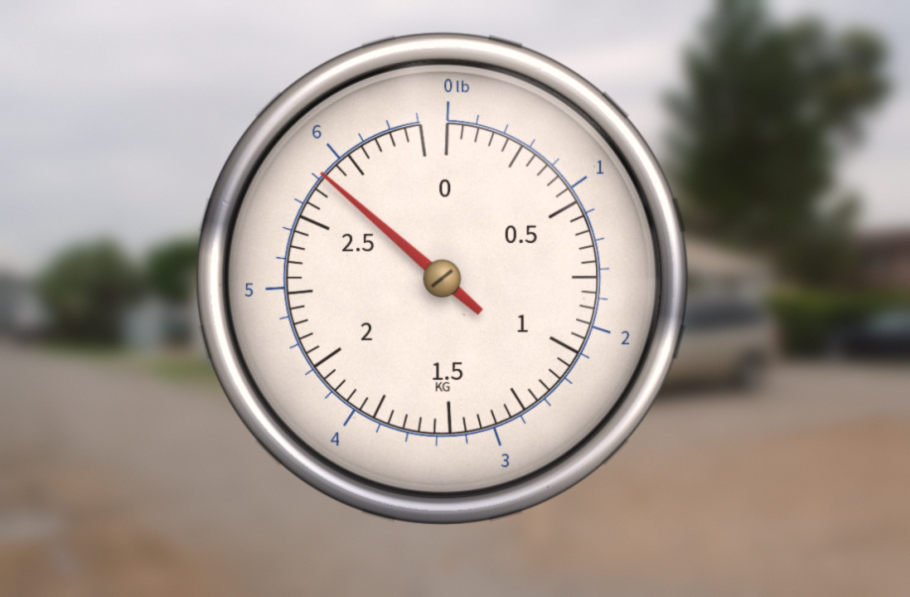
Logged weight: 2.65 kg
